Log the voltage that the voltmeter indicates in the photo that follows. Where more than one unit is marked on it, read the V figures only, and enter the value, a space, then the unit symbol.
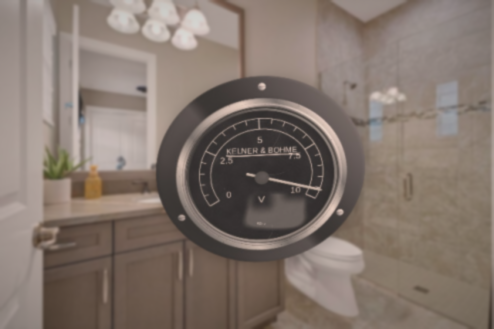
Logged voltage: 9.5 V
